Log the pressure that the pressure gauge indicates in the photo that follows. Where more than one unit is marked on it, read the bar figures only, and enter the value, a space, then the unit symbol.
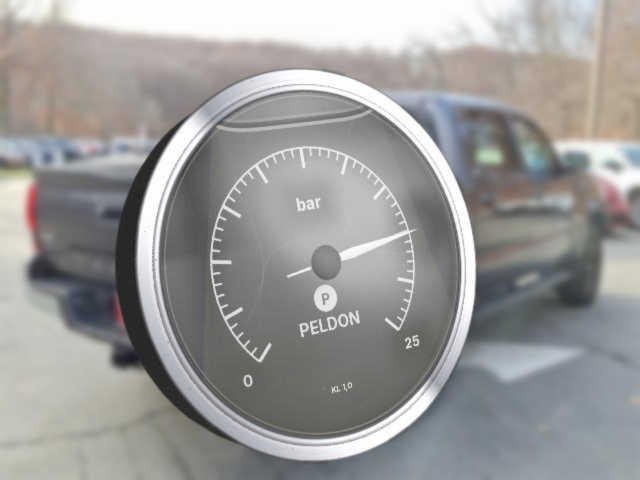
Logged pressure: 20 bar
